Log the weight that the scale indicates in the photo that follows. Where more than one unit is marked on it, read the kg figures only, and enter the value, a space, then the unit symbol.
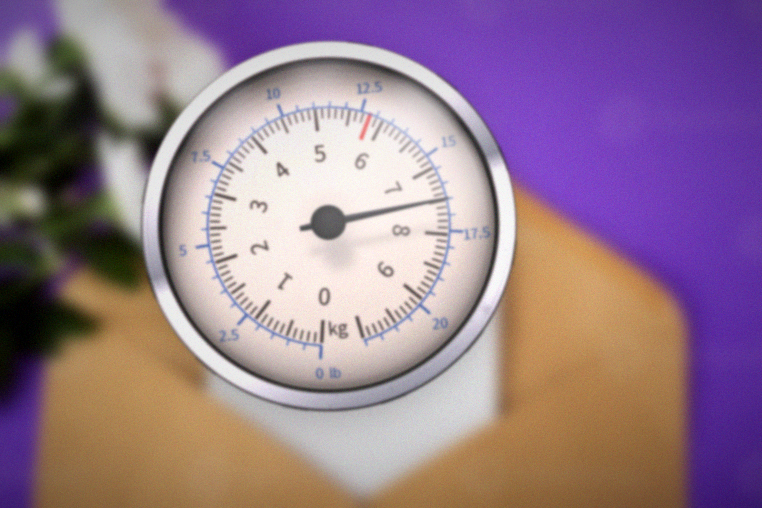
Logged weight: 7.5 kg
